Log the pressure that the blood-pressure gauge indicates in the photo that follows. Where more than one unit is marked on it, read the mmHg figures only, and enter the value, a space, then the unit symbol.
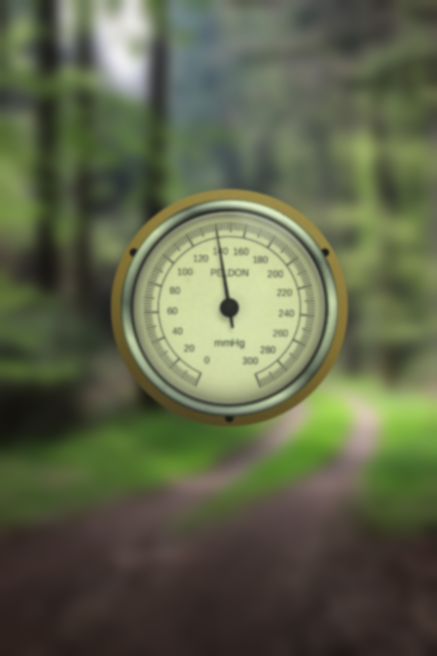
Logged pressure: 140 mmHg
